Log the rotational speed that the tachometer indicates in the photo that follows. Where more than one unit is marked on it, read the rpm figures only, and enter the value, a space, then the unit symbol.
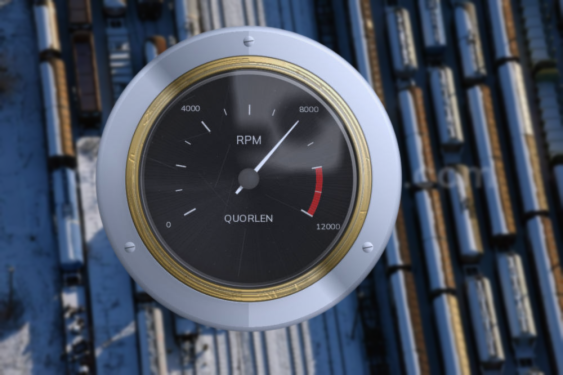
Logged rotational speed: 8000 rpm
